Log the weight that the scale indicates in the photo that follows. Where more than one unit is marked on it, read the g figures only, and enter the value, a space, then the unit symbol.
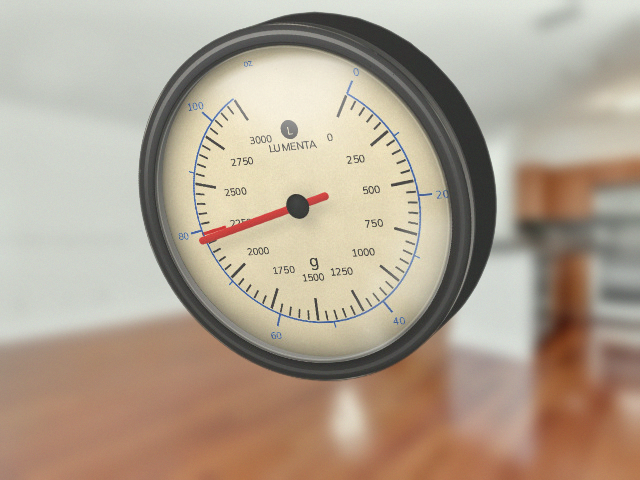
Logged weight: 2225 g
